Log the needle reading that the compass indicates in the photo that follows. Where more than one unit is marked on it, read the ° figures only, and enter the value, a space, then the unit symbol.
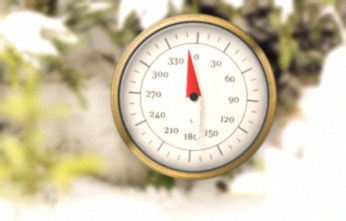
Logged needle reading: 350 °
